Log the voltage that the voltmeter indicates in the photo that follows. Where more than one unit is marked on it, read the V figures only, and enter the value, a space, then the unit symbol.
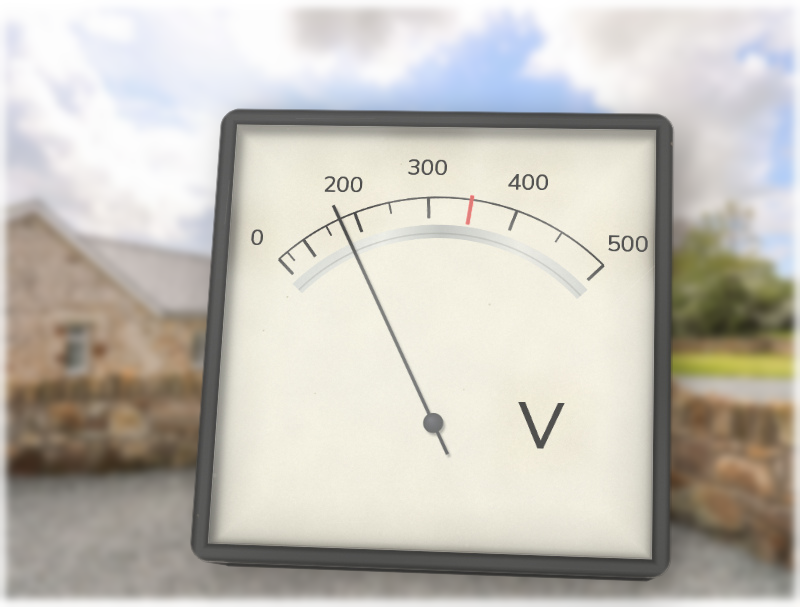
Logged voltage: 175 V
